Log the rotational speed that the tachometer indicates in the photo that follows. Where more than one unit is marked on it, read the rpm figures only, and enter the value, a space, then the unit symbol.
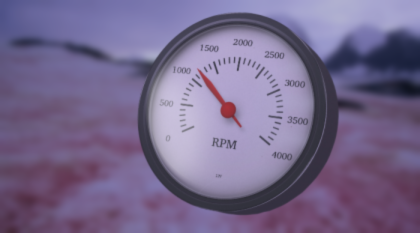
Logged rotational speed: 1200 rpm
